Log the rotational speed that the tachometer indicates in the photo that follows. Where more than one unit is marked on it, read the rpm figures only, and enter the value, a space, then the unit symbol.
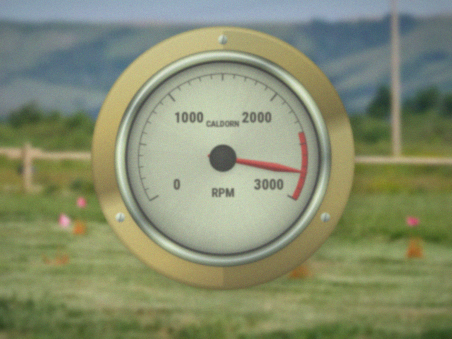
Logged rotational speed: 2750 rpm
